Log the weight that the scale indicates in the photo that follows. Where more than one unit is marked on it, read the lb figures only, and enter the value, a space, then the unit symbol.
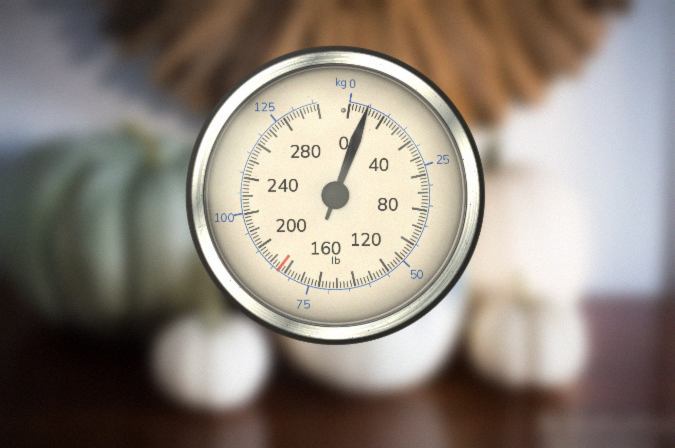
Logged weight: 10 lb
